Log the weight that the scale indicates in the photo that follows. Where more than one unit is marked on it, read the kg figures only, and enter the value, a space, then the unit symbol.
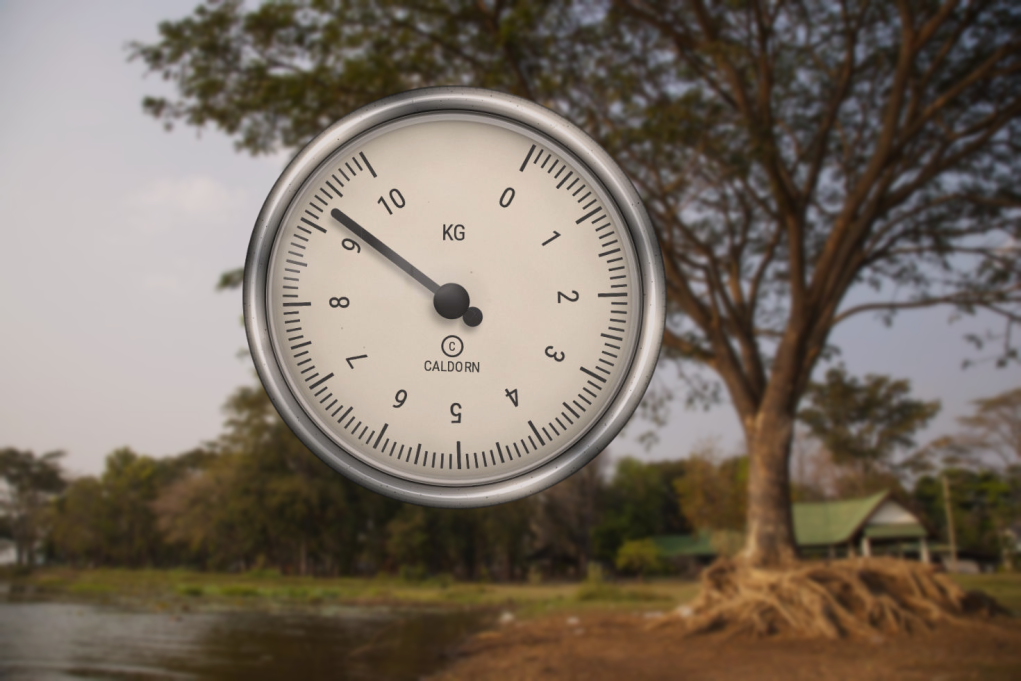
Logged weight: 9.3 kg
